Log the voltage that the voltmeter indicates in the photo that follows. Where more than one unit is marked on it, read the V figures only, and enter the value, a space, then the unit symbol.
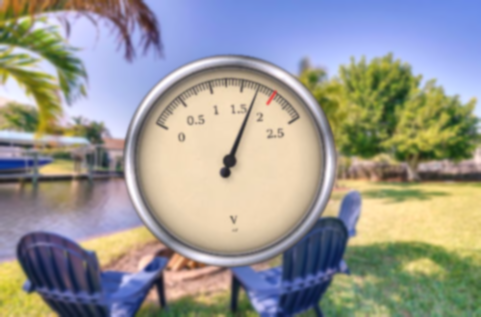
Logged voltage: 1.75 V
